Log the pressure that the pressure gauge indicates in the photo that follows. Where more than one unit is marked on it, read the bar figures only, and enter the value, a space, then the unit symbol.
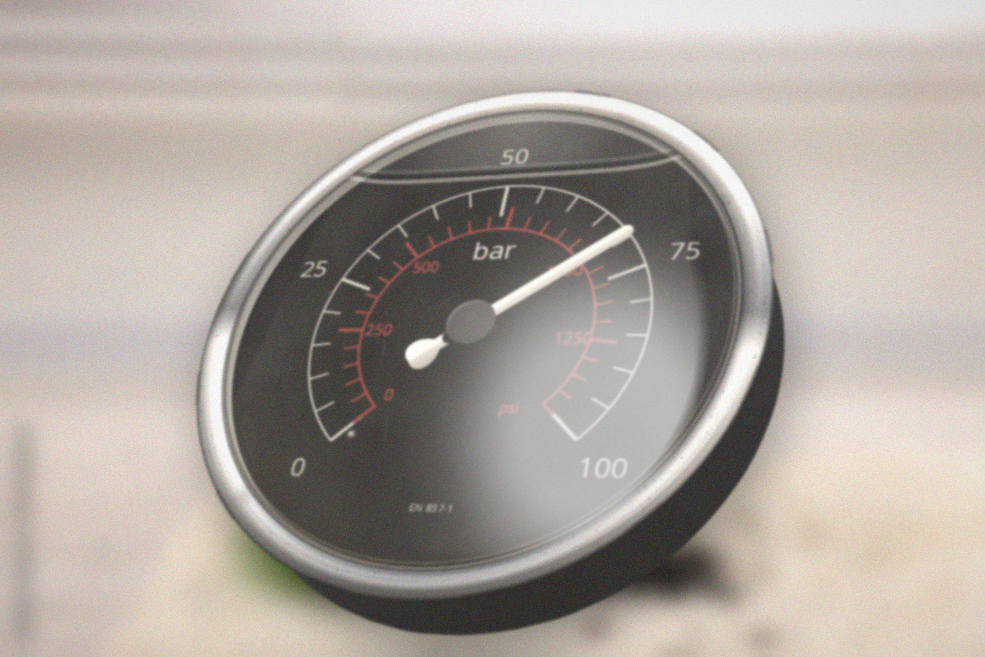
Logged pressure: 70 bar
